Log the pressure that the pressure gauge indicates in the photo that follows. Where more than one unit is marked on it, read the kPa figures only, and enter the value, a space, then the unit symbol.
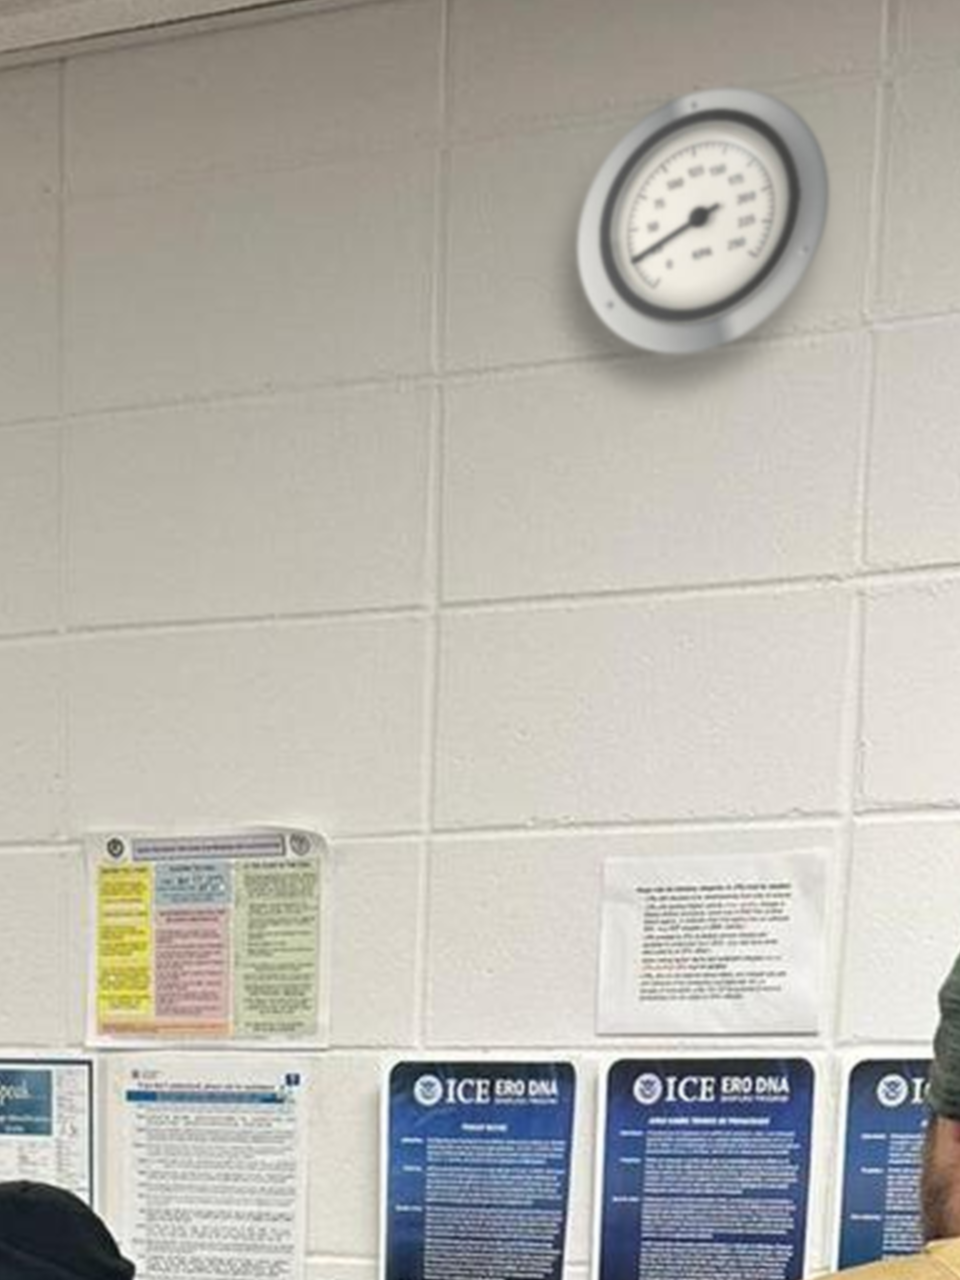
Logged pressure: 25 kPa
